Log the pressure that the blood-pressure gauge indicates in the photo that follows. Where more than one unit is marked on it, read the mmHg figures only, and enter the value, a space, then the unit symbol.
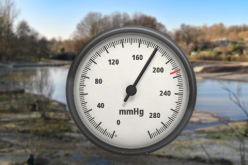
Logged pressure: 180 mmHg
